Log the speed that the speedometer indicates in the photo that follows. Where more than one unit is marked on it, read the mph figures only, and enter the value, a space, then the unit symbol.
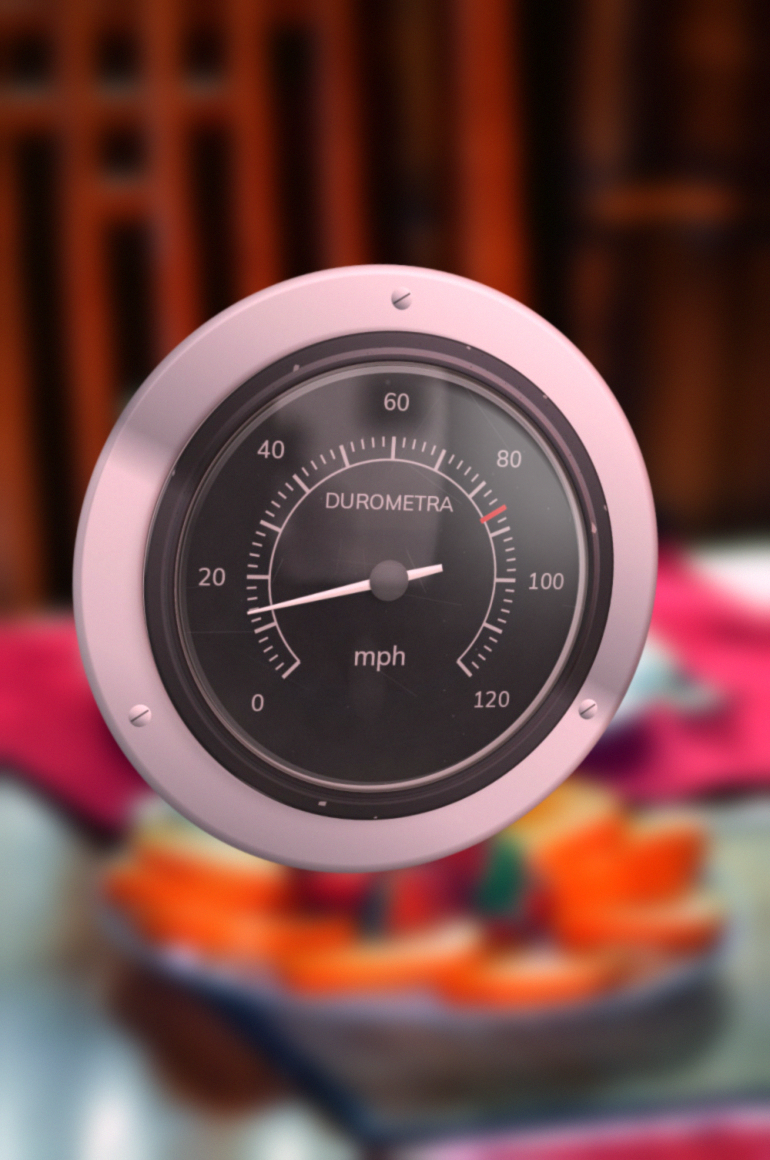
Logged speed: 14 mph
